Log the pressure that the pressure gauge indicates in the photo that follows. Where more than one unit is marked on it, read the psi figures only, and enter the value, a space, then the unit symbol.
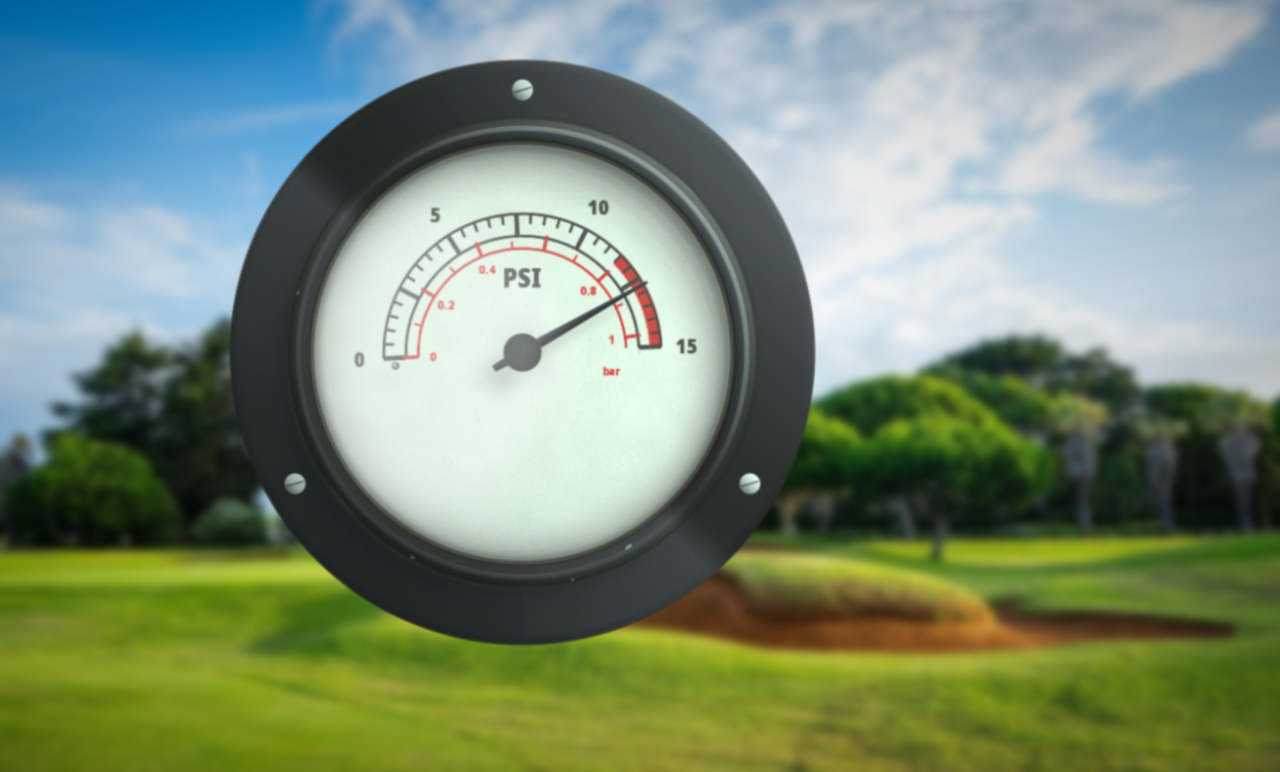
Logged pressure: 12.75 psi
